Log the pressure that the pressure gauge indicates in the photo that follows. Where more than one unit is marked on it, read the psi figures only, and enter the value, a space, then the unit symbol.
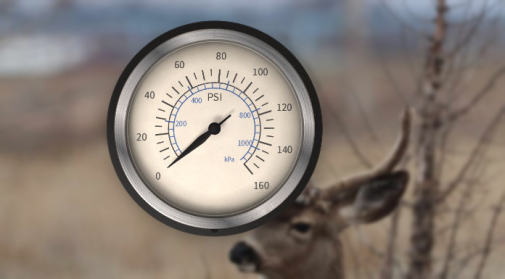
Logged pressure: 0 psi
